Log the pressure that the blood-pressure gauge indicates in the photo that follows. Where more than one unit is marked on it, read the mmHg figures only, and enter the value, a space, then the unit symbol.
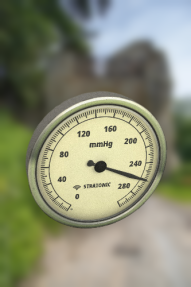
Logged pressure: 260 mmHg
